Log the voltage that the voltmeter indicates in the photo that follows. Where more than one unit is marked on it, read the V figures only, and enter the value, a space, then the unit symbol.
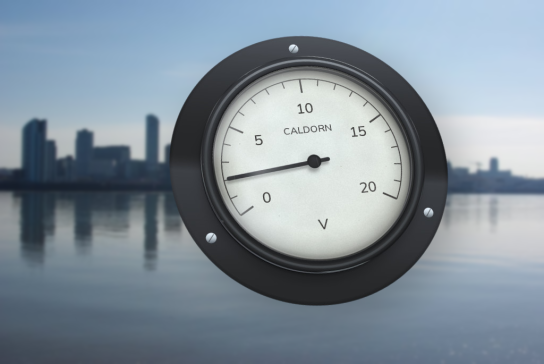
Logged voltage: 2 V
